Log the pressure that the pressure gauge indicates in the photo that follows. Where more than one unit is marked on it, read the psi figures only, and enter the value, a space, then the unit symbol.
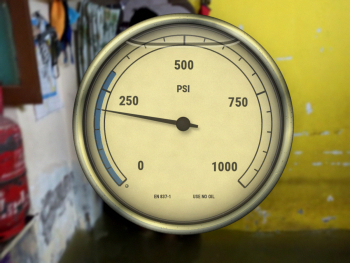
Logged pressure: 200 psi
